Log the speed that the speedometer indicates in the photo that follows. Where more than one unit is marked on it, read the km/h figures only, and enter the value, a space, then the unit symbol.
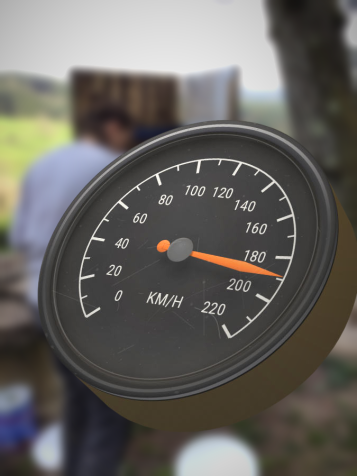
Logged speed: 190 km/h
